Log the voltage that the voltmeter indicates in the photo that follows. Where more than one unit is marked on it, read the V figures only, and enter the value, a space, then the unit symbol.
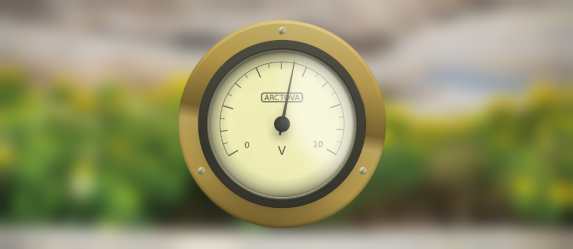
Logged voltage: 5.5 V
